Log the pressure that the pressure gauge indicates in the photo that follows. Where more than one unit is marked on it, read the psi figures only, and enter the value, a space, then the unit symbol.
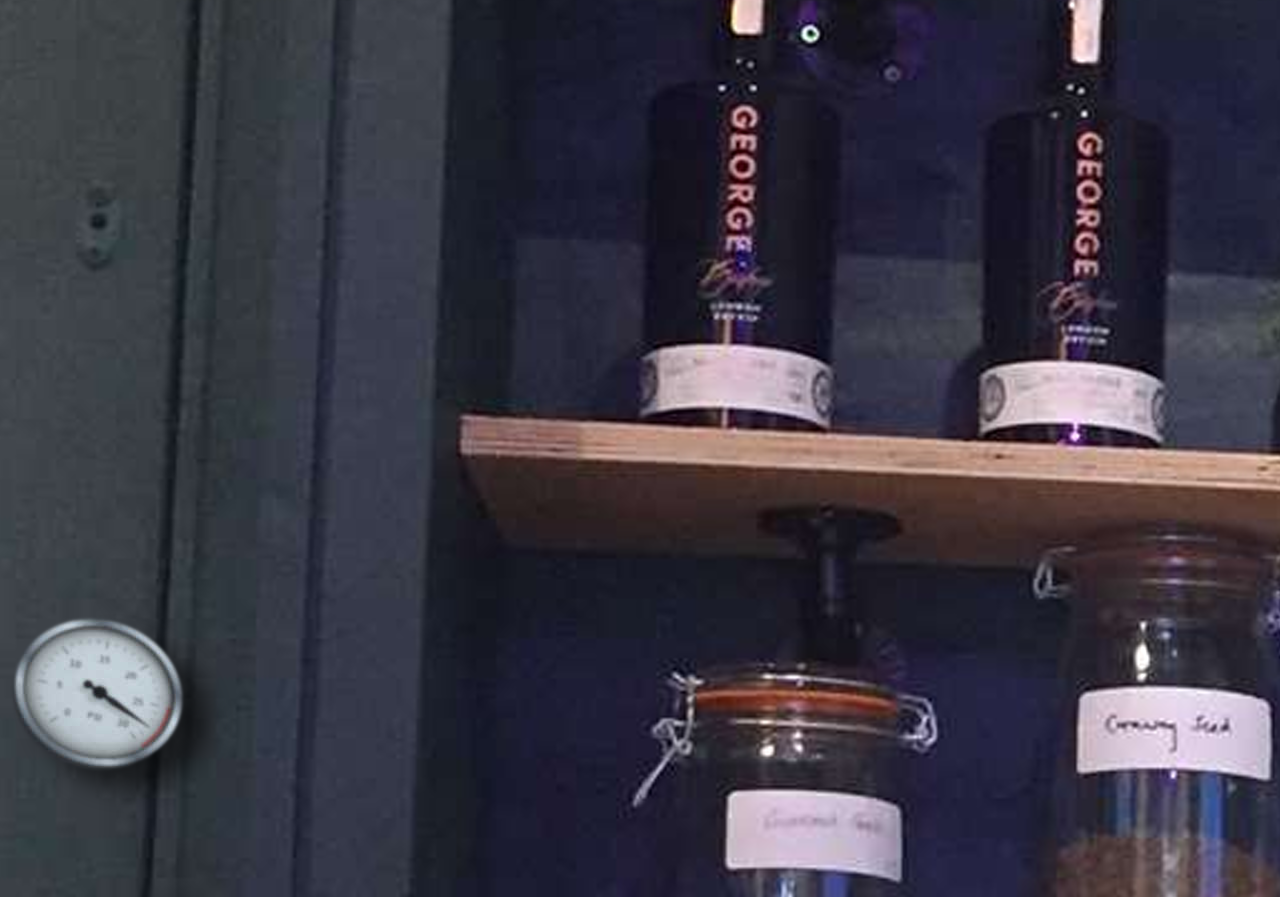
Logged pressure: 28 psi
